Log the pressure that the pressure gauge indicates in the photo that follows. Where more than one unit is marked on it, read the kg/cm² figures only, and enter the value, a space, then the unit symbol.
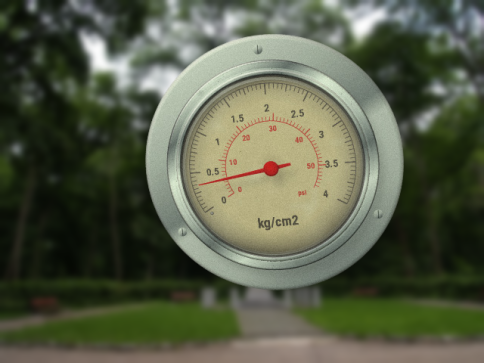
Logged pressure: 0.35 kg/cm²
